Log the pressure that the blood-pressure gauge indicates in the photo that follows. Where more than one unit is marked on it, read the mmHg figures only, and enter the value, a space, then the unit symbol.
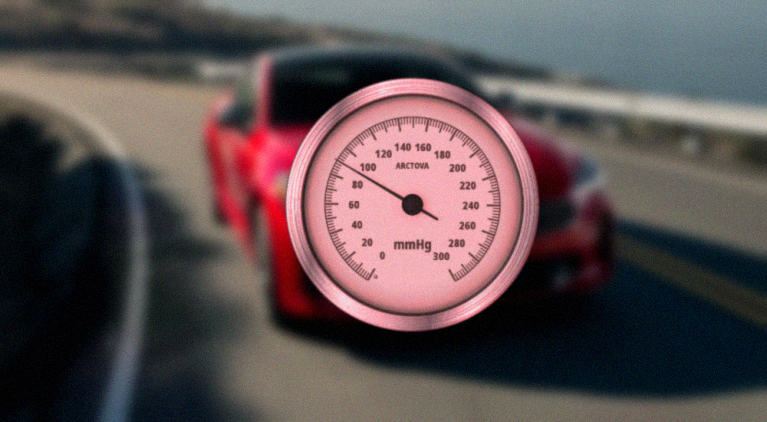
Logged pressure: 90 mmHg
